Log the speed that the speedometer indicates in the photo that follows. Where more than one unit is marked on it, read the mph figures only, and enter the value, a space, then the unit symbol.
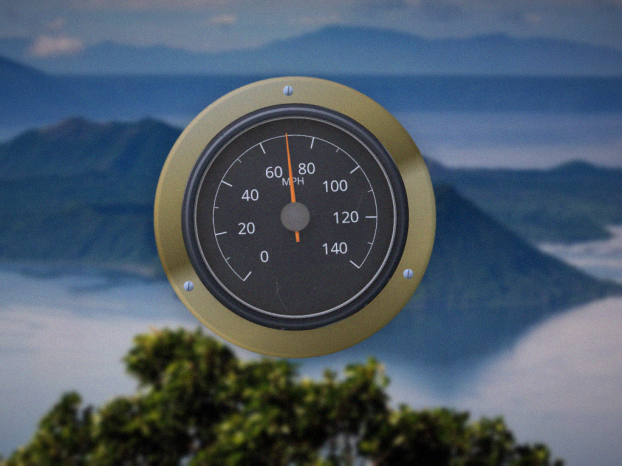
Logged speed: 70 mph
